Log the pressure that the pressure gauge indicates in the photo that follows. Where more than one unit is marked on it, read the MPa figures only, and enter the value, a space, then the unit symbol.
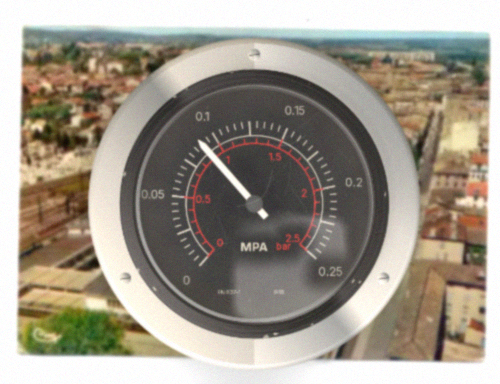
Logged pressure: 0.09 MPa
